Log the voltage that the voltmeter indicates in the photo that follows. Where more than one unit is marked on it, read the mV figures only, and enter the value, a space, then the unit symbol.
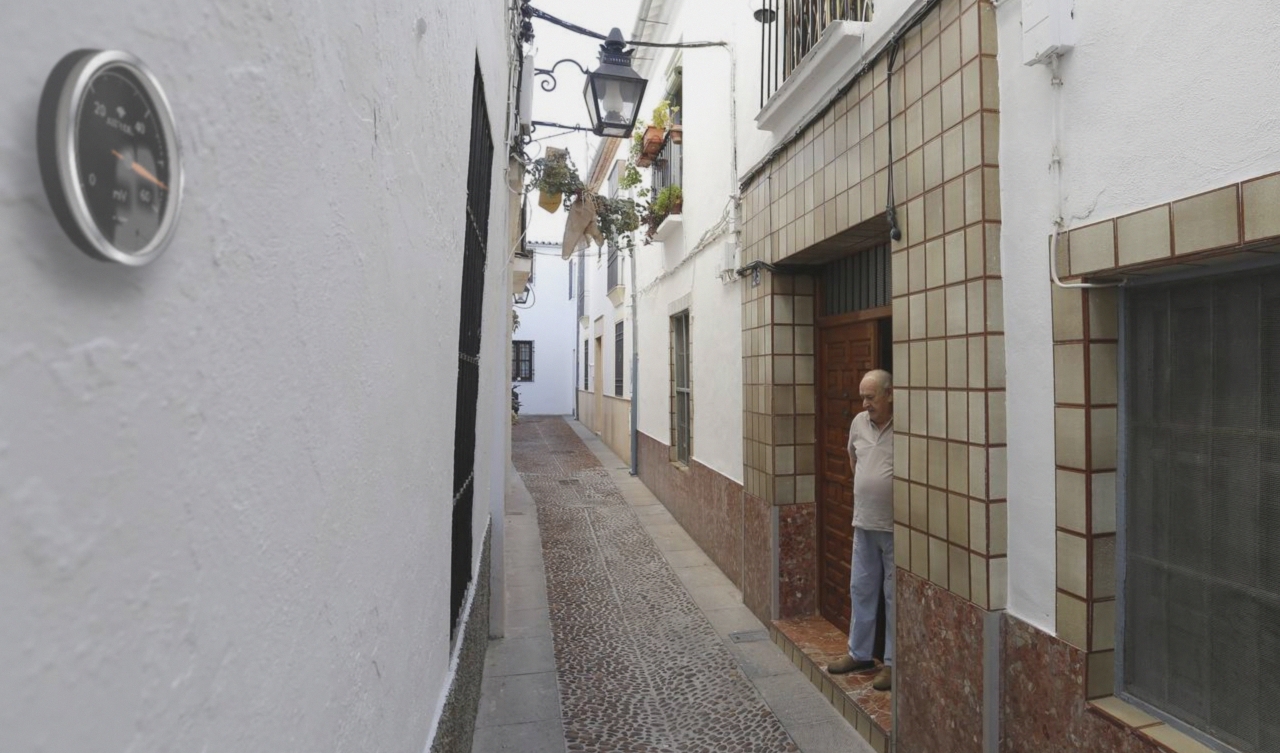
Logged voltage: 55 mV
